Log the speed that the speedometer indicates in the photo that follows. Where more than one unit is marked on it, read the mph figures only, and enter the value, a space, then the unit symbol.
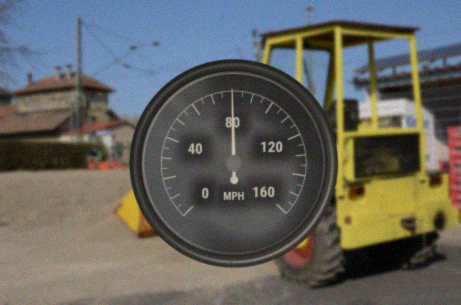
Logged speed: 80 mph
